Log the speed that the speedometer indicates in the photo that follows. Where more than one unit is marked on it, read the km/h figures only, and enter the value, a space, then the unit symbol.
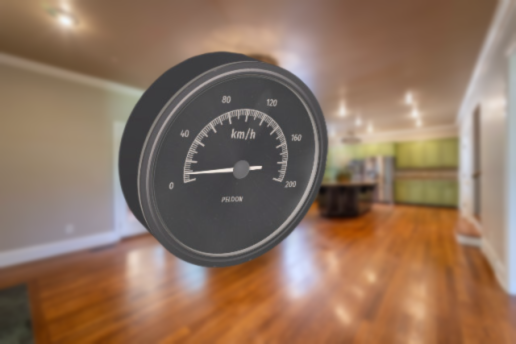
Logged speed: 10 km/h
